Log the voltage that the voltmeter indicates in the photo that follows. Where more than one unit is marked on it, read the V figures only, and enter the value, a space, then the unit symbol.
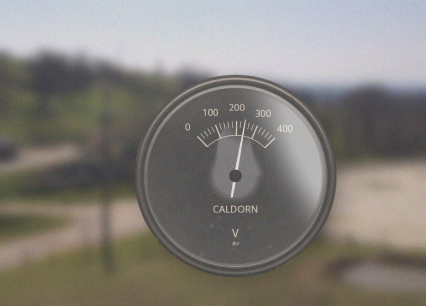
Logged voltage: 240 V
